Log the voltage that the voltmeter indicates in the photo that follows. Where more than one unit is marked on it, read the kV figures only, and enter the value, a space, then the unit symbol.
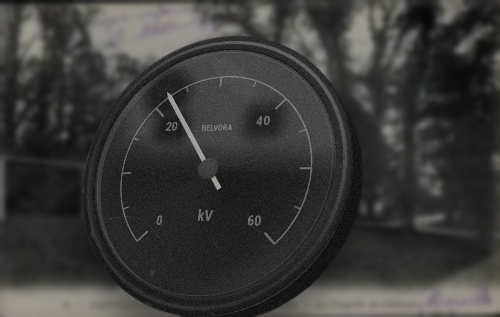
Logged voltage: 22.5 kV
